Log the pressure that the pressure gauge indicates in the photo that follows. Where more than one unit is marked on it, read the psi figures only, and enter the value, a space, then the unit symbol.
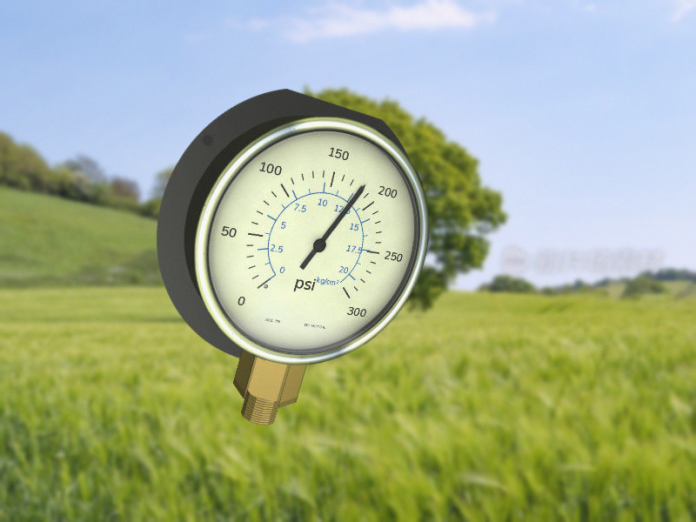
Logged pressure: 180 psi
